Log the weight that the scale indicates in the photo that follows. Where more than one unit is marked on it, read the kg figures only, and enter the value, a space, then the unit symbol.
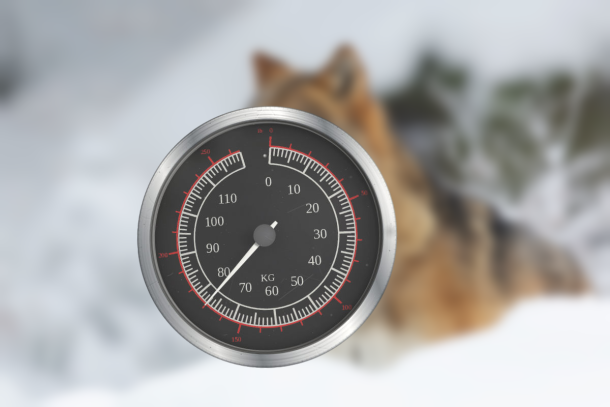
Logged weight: 77 kg
